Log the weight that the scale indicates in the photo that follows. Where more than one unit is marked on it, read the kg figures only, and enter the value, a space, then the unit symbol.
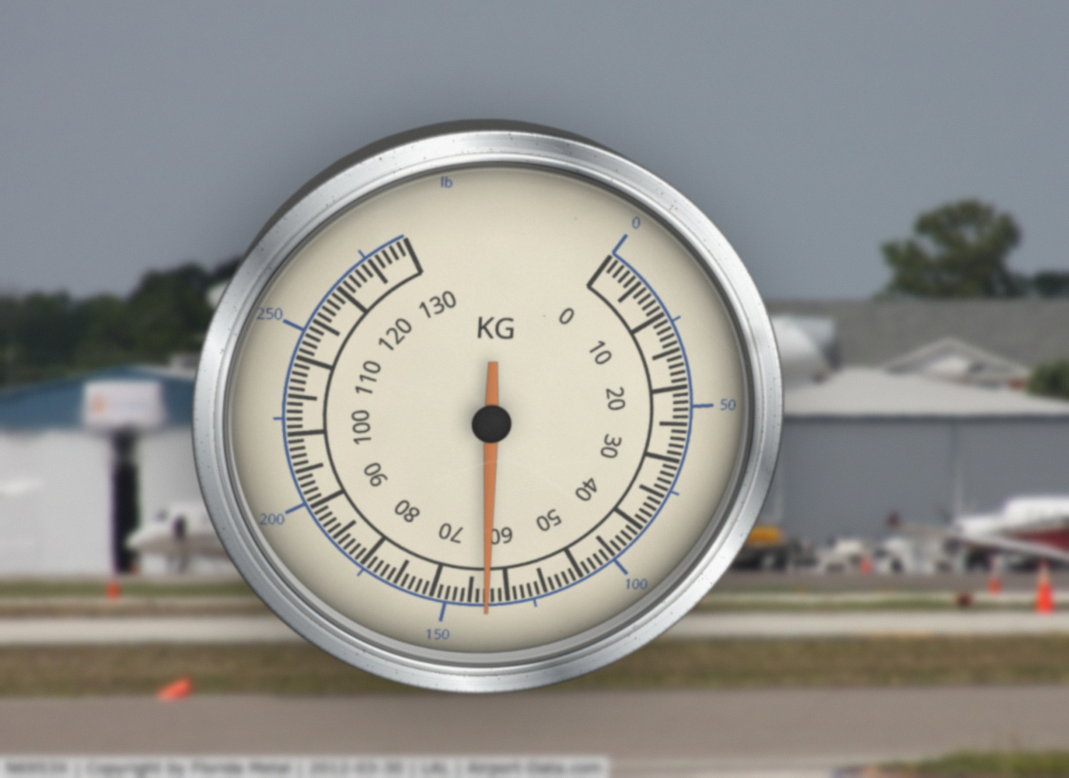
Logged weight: 63 kg
